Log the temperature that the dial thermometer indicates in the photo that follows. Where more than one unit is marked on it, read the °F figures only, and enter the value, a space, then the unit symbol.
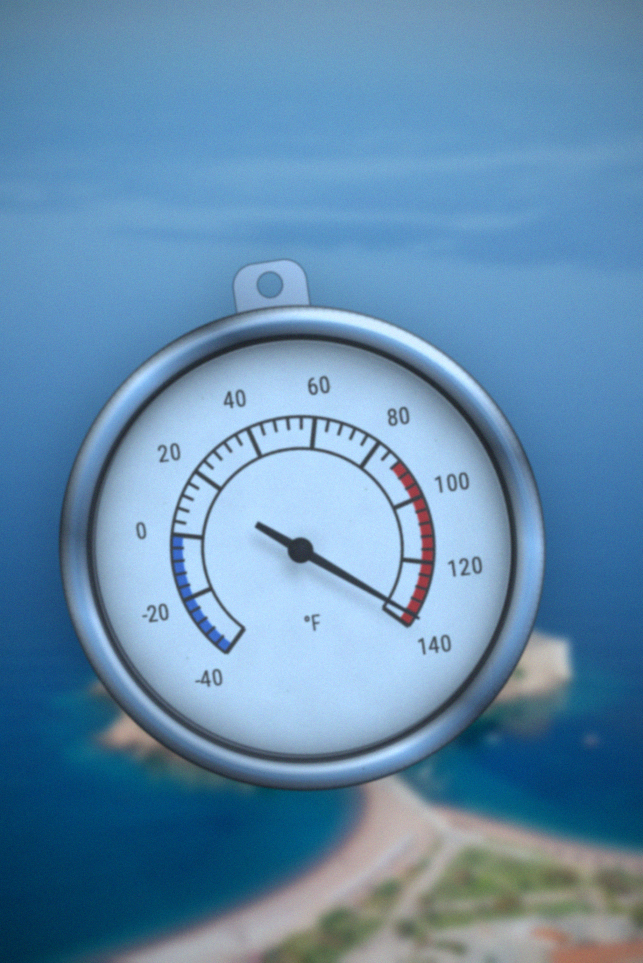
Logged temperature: 136 °F
